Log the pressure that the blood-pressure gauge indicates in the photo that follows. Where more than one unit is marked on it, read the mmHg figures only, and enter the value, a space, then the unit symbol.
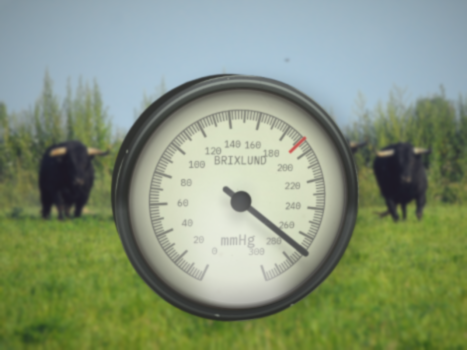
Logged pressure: 270 mmHg
